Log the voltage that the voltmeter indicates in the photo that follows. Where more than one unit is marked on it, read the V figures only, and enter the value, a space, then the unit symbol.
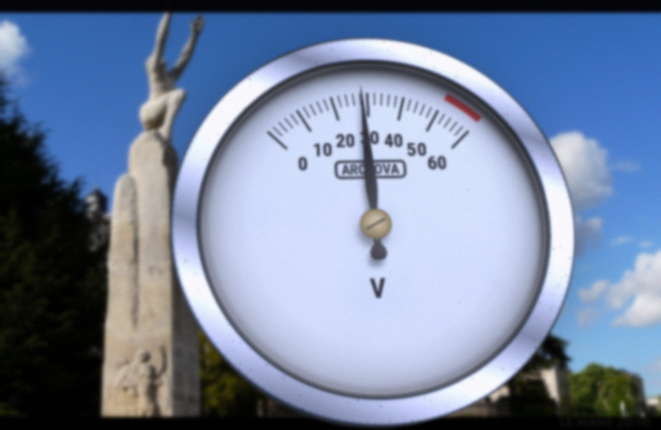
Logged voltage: 28 V
